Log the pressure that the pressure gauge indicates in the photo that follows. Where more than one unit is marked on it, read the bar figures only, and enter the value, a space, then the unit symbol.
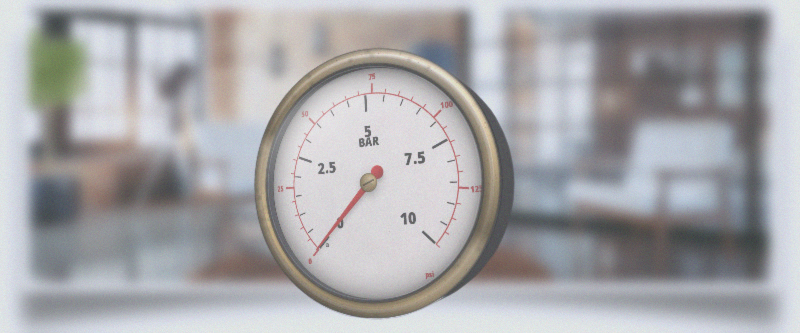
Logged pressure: 0 bar
